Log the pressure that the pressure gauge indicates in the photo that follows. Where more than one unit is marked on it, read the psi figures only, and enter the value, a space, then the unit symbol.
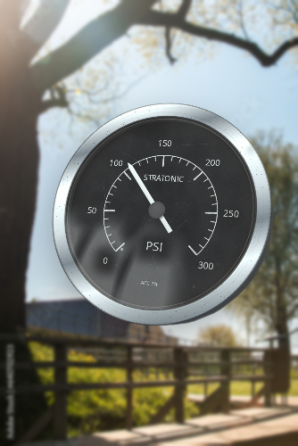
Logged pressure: 110 psi
